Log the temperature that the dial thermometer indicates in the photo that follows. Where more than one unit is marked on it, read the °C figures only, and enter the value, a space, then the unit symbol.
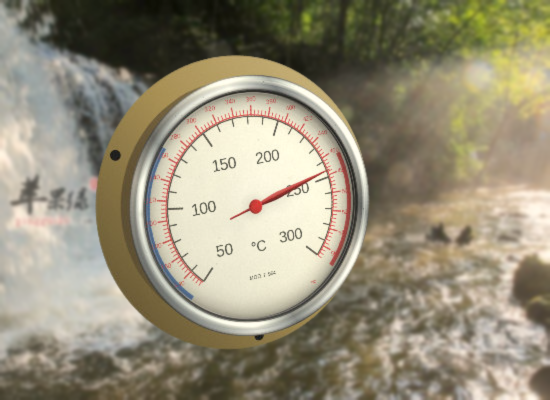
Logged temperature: 245 °C
